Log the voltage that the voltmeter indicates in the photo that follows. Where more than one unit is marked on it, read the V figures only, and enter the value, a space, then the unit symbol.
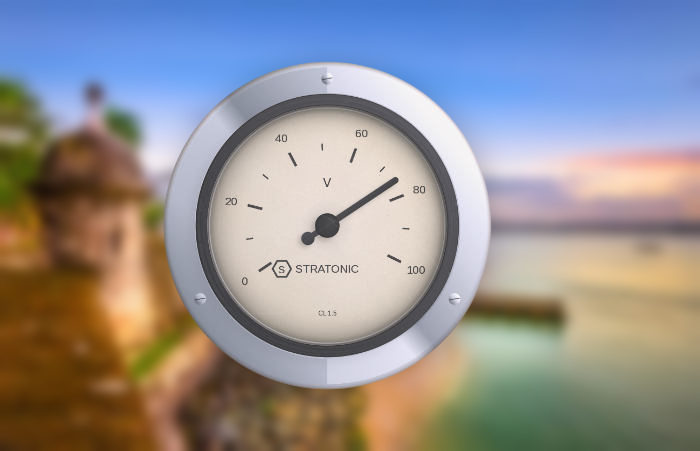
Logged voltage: 75 V
